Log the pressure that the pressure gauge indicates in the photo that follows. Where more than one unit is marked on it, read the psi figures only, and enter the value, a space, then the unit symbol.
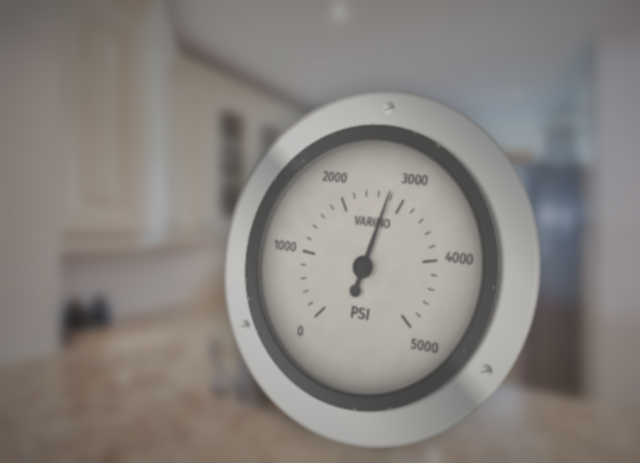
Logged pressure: 2800 psi
